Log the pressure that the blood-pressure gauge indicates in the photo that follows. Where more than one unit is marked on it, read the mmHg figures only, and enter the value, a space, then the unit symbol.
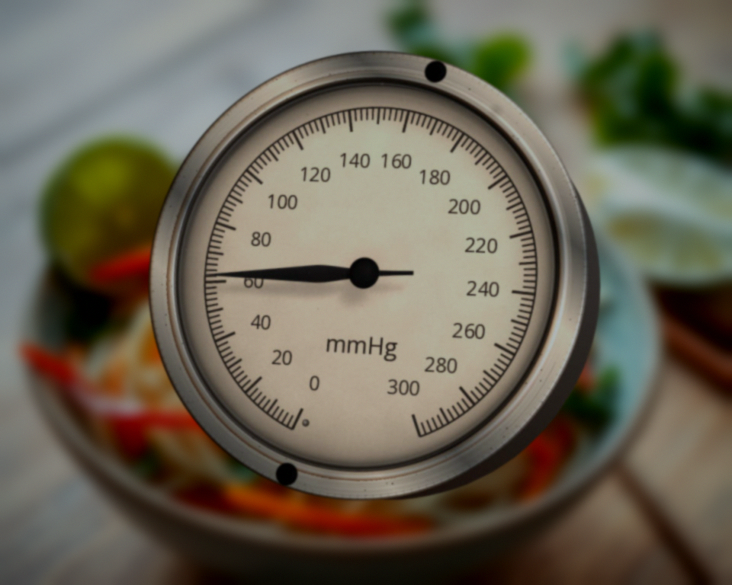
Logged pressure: 62 mmHg
